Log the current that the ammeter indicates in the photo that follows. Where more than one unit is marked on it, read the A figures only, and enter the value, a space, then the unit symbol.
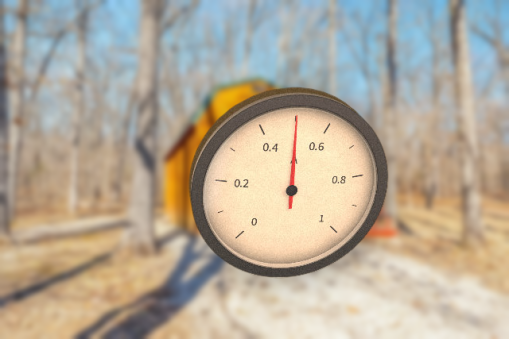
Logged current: 0.5 A
